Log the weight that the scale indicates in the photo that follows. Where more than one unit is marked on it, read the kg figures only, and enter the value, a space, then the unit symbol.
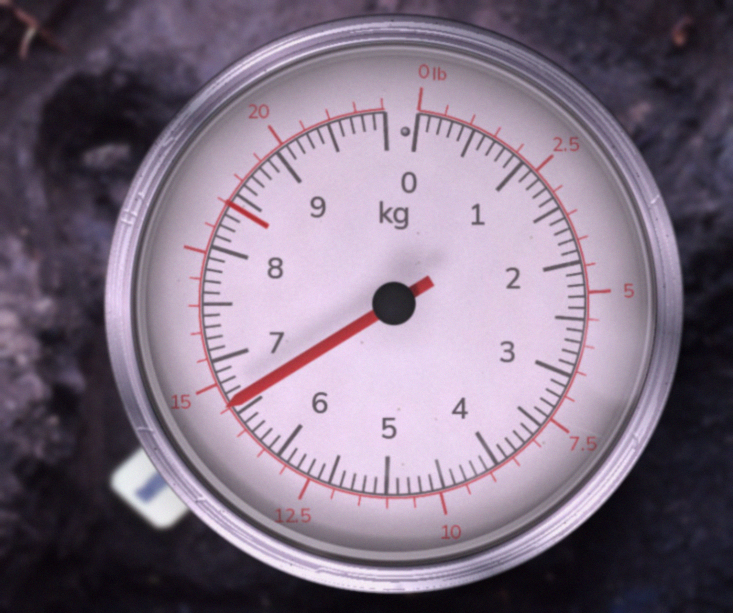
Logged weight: 6.6 kg
